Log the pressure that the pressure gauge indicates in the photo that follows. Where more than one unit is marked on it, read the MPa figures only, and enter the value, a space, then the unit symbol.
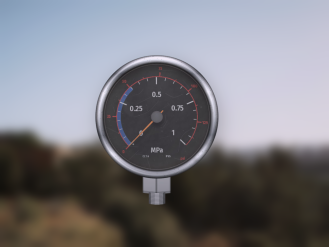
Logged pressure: 0 MPa
